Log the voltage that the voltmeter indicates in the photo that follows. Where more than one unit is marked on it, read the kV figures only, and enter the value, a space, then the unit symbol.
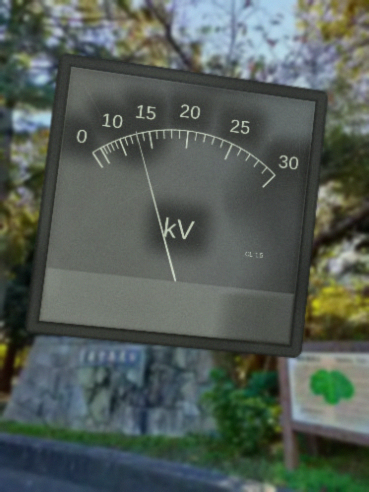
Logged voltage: 13 kV
